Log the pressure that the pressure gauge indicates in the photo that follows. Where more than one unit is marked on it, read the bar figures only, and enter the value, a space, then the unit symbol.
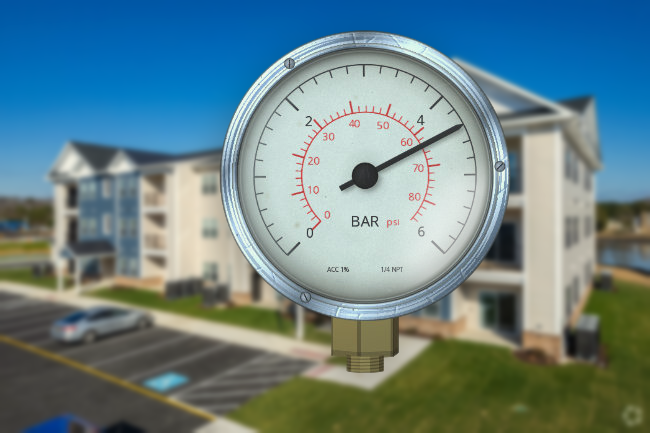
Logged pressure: 4.4 bar
